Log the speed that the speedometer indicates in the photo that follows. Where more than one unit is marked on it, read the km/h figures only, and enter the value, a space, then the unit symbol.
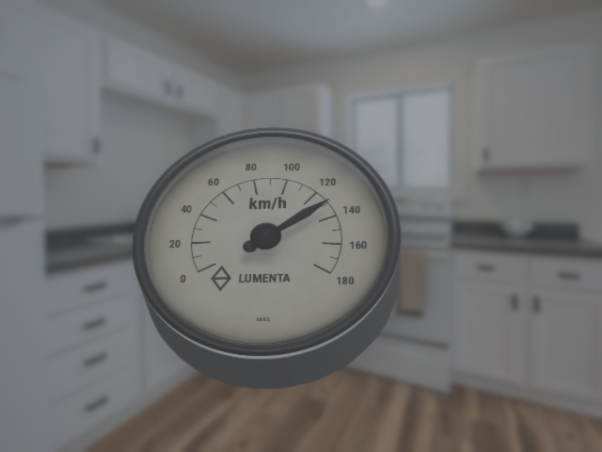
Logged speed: 130 km/h
